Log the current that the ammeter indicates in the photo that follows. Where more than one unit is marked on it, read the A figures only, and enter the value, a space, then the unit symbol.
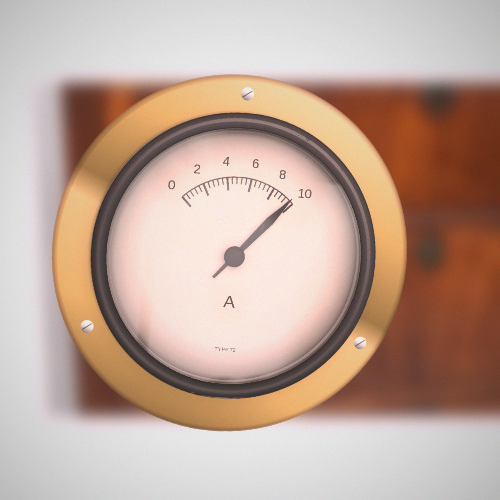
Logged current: 9.6 A
